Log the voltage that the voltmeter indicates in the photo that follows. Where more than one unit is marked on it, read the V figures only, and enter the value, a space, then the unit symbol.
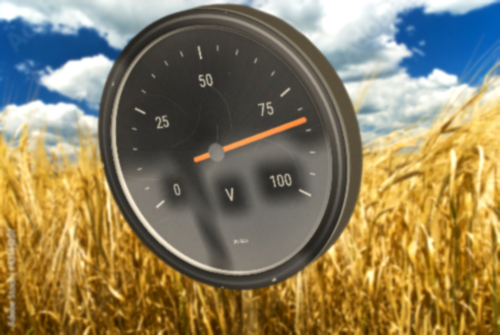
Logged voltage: 82.5 V
